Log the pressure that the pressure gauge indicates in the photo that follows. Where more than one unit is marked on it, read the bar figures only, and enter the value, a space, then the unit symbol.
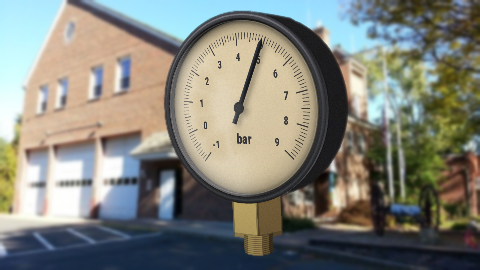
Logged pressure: 5 bar
